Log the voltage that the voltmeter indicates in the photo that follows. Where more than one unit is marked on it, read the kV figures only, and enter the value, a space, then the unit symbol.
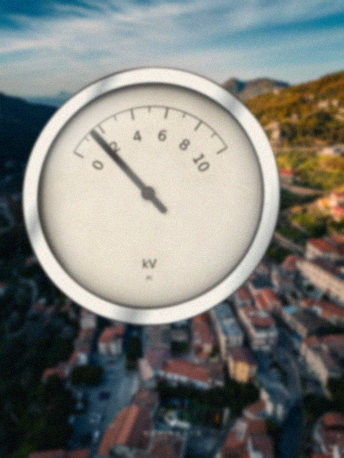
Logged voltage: 1.5 kV
